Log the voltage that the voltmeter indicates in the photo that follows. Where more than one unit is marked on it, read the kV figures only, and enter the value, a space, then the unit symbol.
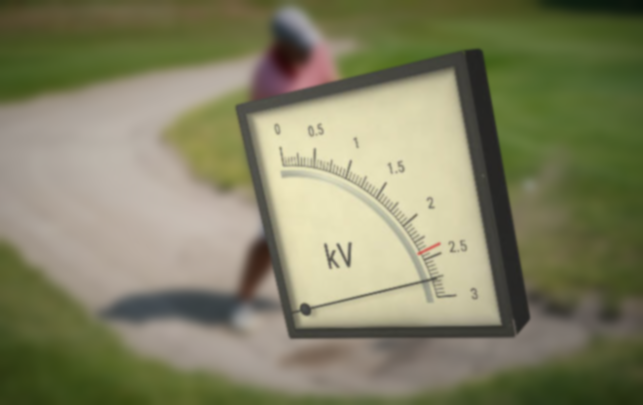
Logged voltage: 2.75 kV
